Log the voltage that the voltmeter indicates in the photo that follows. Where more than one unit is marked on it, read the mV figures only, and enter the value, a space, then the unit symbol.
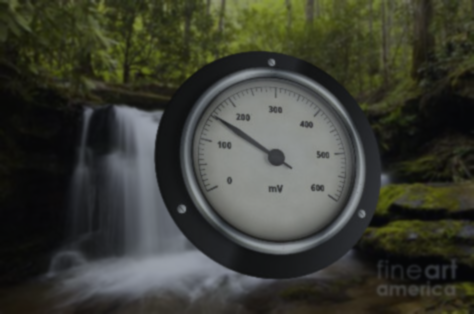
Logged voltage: 150 mV
